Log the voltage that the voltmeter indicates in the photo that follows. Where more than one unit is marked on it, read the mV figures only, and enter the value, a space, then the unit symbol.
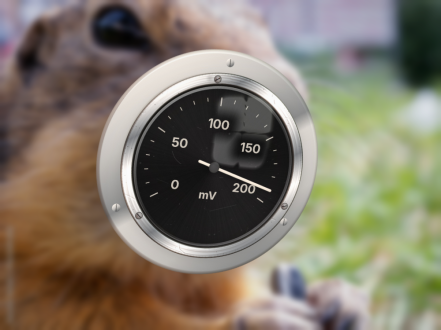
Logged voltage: 190 mV
